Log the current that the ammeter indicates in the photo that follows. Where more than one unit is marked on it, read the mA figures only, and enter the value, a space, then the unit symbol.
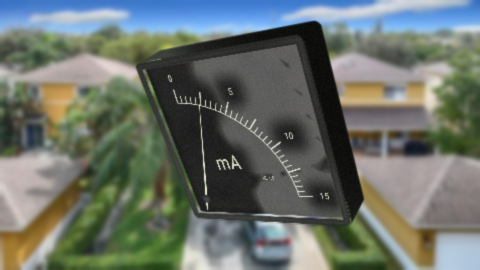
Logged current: 2.5 mA
